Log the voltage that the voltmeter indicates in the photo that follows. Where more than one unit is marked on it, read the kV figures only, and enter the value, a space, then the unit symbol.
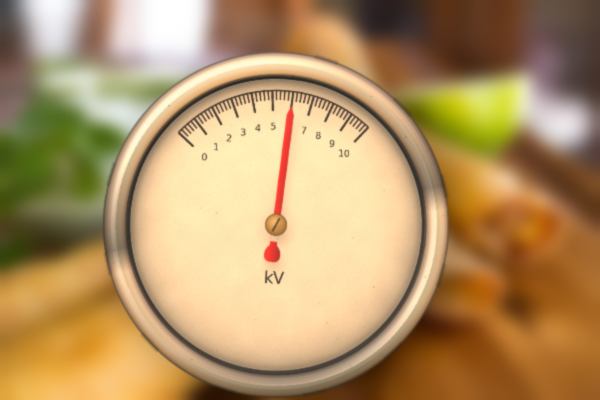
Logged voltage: 6 kV
